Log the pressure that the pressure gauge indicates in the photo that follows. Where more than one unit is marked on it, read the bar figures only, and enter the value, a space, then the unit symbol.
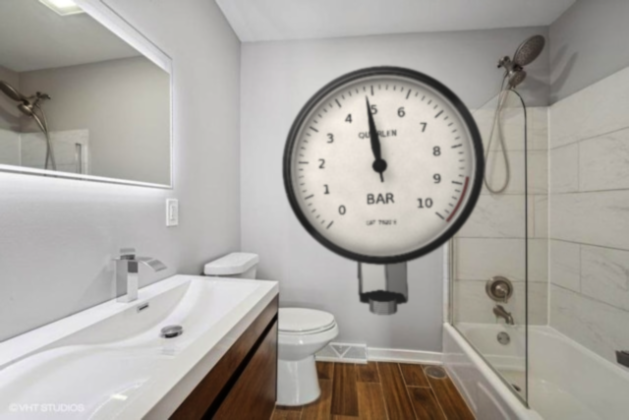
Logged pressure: 4.8 bar
